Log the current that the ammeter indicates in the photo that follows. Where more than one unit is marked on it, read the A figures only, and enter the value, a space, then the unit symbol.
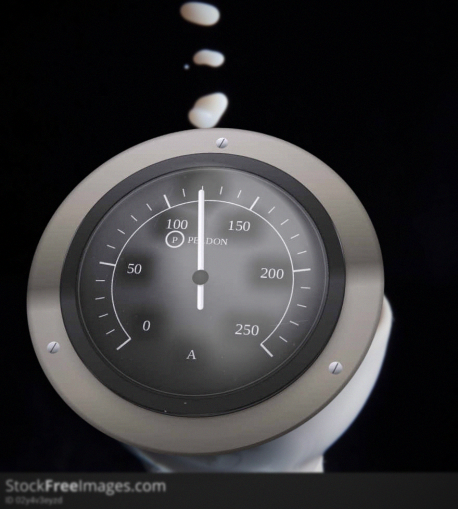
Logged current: 120 A
